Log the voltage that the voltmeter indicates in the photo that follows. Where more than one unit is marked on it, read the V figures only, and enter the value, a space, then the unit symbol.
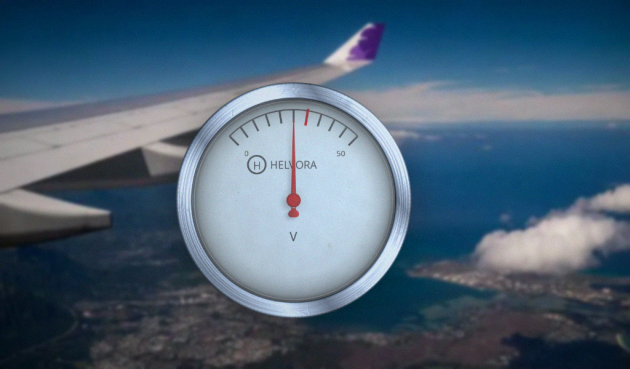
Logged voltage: 25 V
